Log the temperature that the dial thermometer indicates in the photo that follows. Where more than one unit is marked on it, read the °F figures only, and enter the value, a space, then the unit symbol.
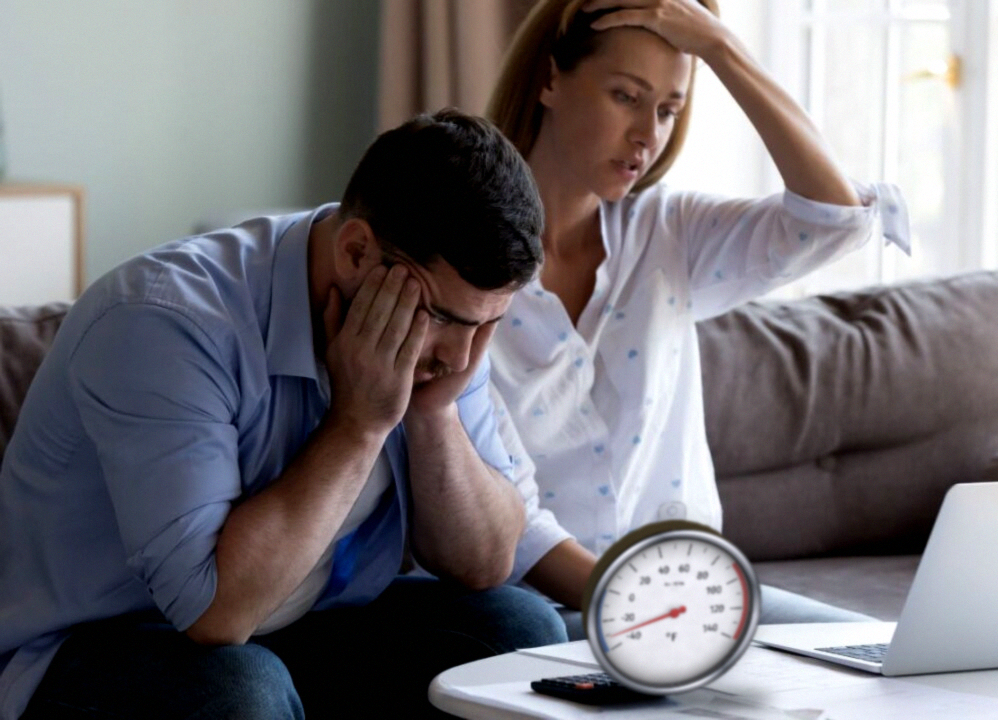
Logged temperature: -30 °F
